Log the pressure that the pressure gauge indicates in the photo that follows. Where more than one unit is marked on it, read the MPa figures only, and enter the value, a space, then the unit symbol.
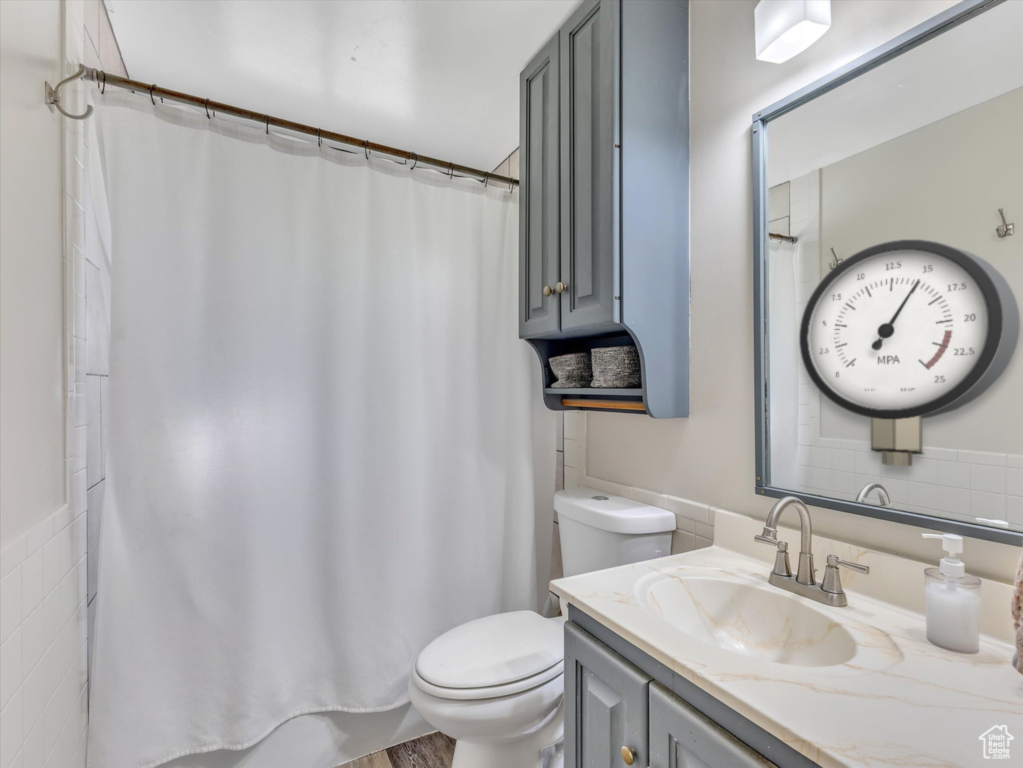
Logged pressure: 15 MPa
